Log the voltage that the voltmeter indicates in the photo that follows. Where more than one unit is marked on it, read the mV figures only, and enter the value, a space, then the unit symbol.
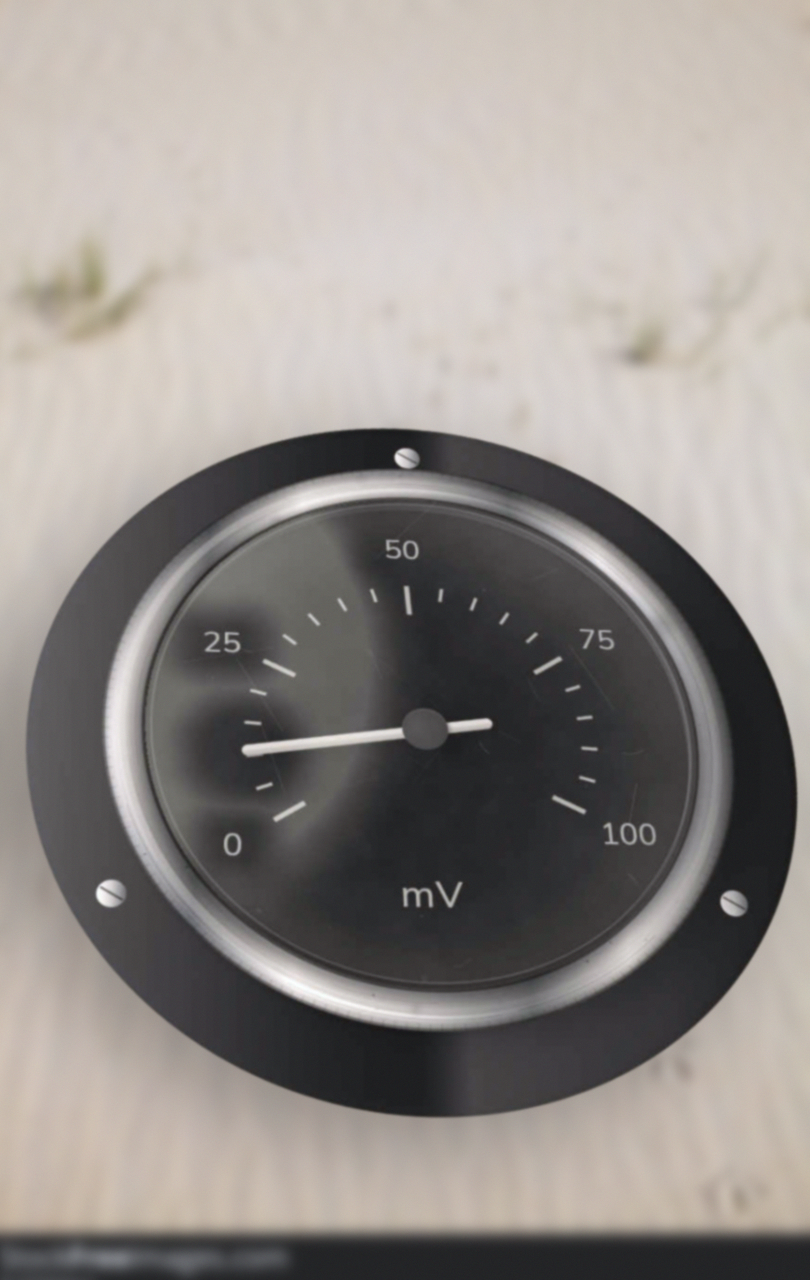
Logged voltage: 10 mV
